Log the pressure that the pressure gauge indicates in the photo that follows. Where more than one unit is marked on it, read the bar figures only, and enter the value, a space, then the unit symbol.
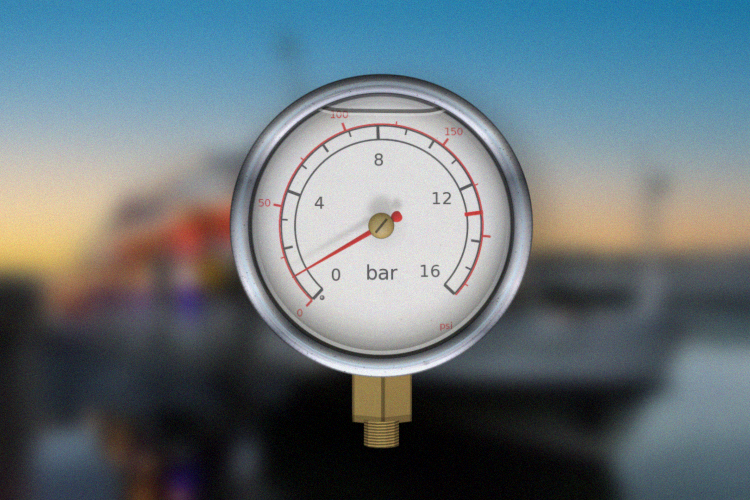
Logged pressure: 1 bar
